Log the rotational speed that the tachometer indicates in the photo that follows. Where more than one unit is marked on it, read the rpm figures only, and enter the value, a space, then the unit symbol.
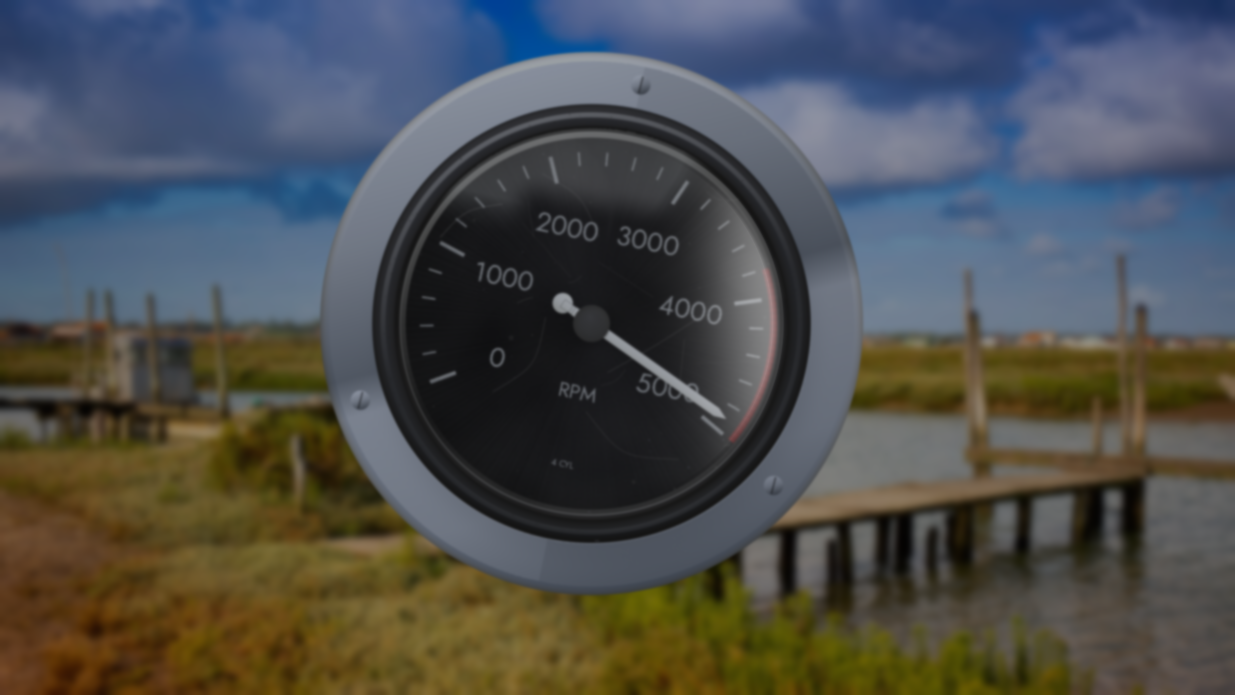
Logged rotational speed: 4900 rpm
